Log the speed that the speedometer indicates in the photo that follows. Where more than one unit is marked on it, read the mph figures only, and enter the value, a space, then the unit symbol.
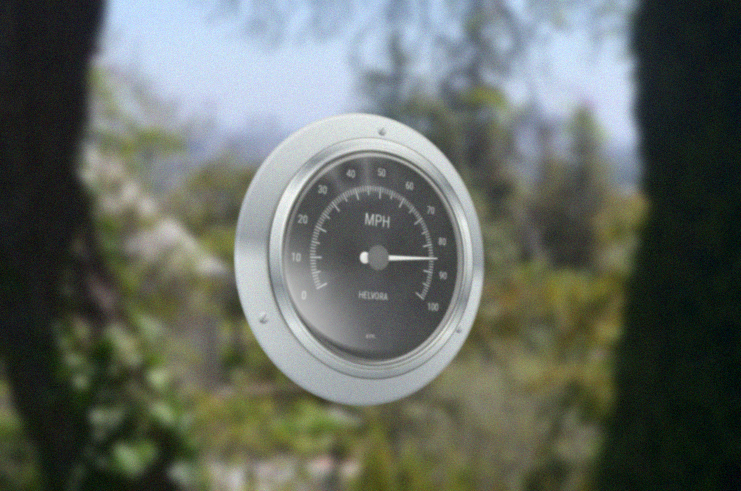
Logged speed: 85 mph
